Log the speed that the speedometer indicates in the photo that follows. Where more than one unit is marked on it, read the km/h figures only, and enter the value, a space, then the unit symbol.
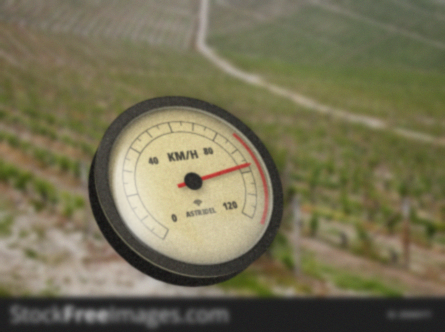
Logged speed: 97.5 km/h
